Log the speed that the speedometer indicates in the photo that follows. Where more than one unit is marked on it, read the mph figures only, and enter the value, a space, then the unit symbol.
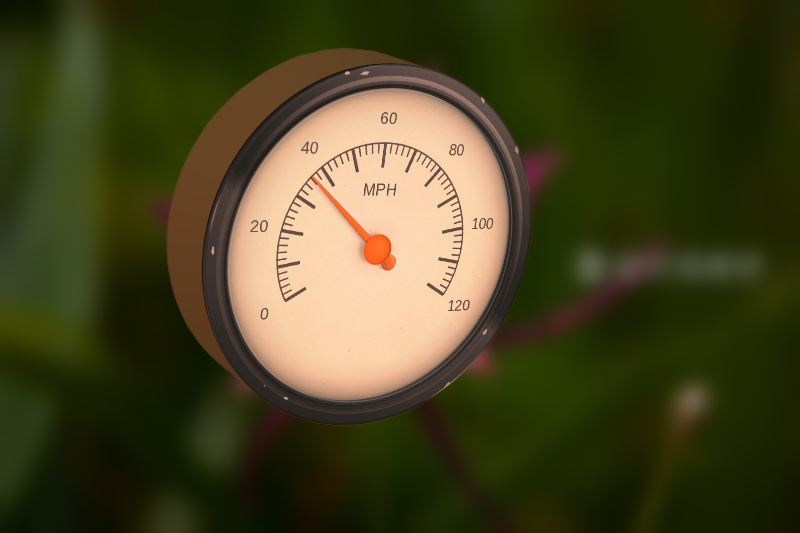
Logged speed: 36 mph
